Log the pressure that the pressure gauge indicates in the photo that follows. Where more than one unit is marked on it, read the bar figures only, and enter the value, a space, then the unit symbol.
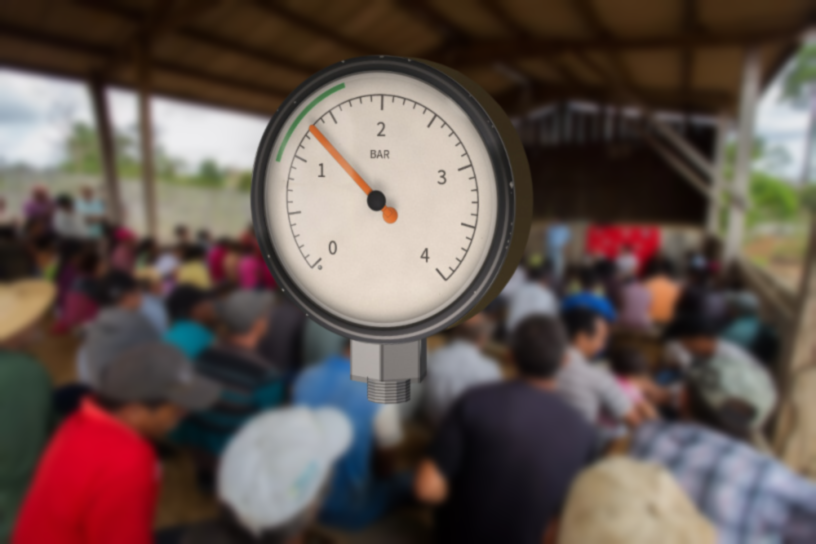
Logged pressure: 1.3 bar
